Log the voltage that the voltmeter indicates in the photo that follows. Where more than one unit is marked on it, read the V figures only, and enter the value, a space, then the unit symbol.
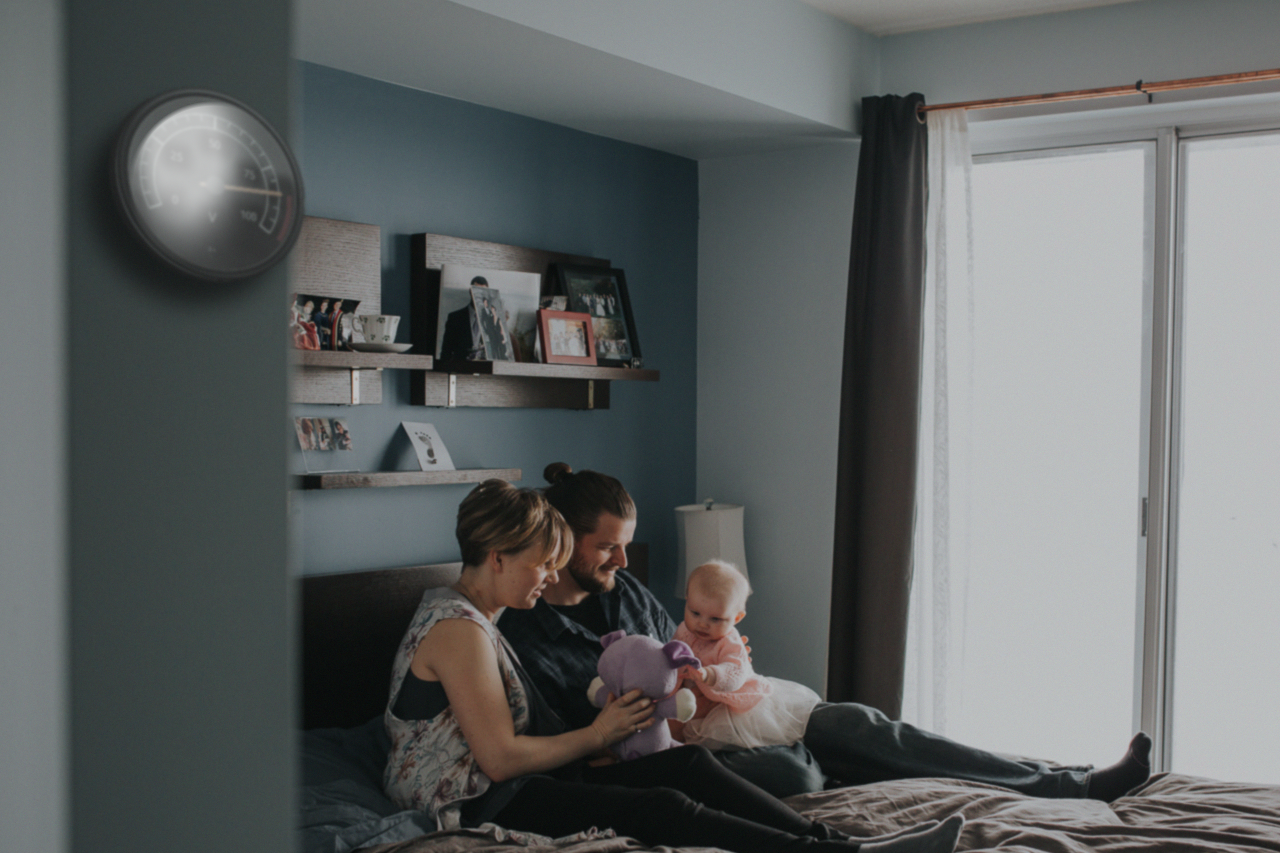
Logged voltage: 85 V
